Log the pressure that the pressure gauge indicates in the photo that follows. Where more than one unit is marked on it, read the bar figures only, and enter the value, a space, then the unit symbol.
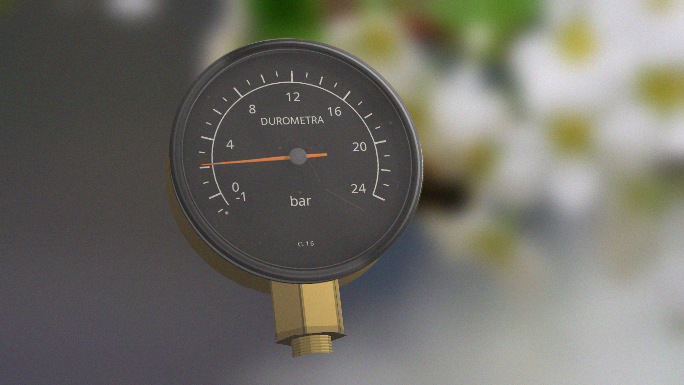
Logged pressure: 2 bar
